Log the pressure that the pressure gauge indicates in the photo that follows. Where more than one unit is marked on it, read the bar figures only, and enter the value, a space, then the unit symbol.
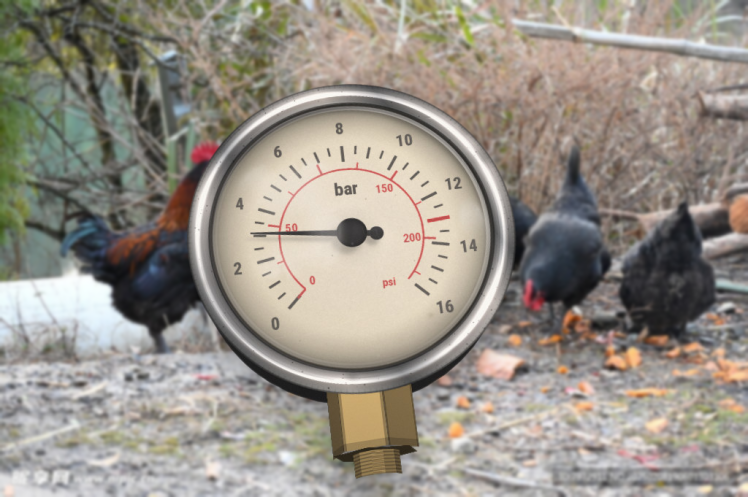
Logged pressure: 3 bar
